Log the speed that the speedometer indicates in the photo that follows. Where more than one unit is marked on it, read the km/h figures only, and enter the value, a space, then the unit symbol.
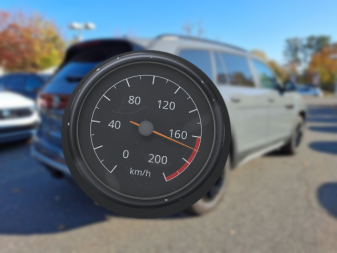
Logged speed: 170 km/h
